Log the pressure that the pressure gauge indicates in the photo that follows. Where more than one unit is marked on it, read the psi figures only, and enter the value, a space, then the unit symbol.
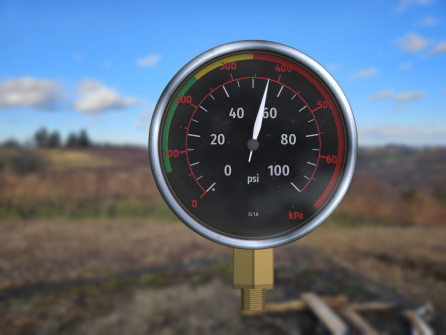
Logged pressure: 55 psi
